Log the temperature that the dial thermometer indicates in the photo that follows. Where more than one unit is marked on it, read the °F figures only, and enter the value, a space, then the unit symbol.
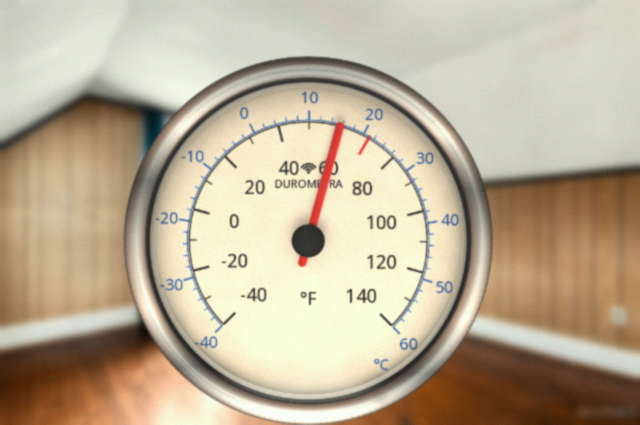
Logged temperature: 60 °F
